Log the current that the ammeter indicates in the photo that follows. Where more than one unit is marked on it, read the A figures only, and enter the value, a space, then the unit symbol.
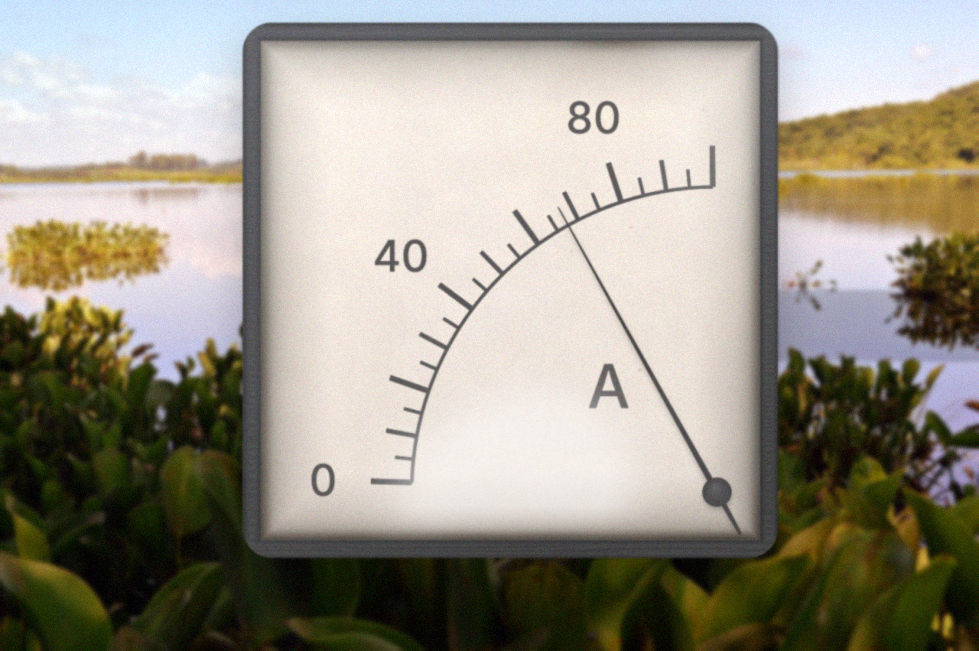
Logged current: 67.5 A
